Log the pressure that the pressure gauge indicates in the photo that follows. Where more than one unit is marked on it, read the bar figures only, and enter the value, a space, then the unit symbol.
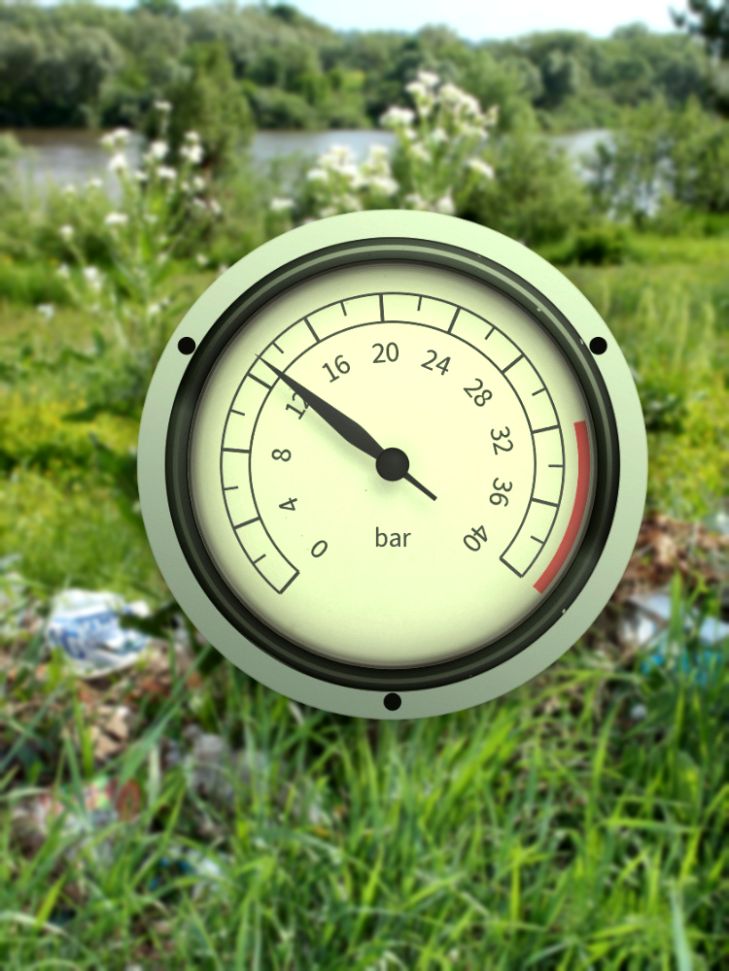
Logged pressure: 13 bar
